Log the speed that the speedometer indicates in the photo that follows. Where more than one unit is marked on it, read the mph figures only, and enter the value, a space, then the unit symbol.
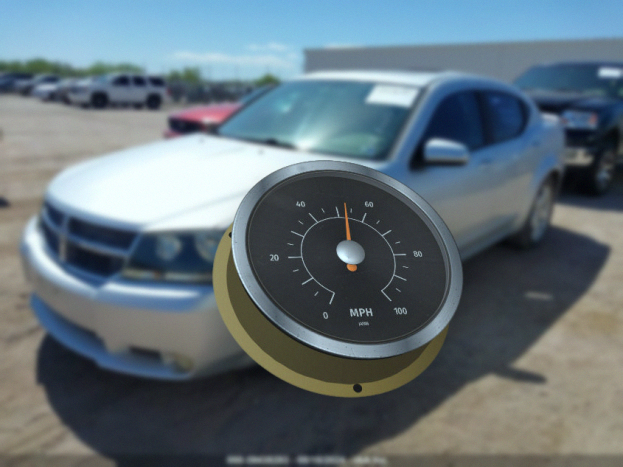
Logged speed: 52.5 mph
